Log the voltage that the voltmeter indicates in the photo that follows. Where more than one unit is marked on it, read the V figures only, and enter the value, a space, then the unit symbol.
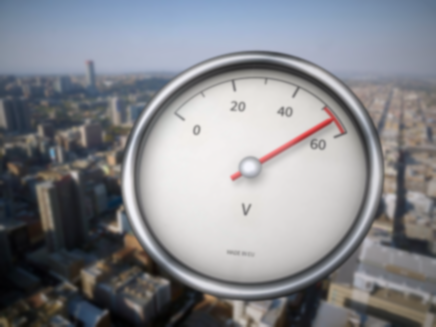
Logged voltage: 55 V
